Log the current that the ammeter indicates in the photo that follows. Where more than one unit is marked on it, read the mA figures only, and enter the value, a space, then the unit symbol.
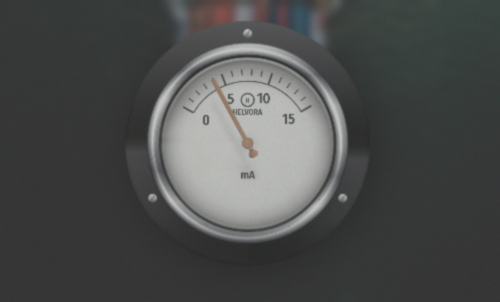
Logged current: 4 mA
